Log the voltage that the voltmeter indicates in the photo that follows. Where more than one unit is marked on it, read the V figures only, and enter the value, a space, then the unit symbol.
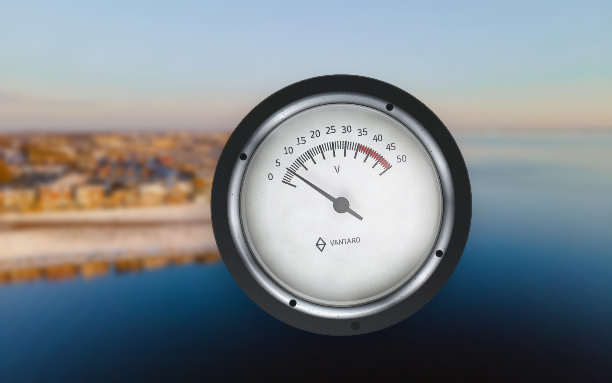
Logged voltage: 5 V
